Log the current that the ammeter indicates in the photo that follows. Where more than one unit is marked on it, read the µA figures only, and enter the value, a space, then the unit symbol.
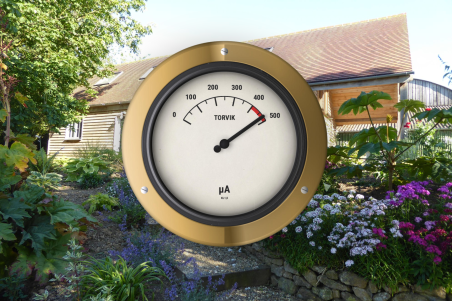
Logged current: 475 µA
